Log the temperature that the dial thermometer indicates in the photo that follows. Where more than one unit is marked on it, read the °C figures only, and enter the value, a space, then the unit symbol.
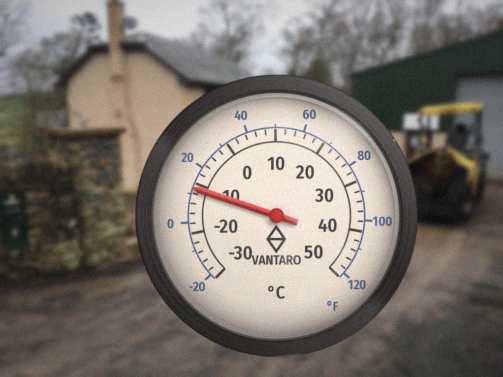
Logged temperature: -11 °C
